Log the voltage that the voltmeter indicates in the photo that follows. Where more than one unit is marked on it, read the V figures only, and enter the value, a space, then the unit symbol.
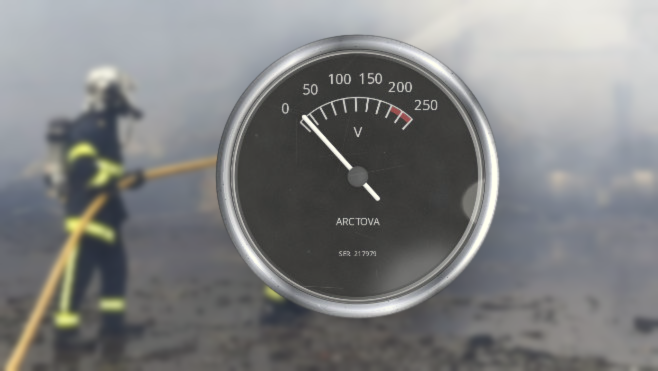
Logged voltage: 12.5 V
